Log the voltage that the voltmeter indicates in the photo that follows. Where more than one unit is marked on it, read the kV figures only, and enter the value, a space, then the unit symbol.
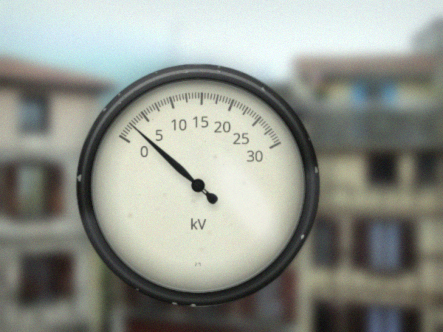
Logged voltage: 2.5 kV
